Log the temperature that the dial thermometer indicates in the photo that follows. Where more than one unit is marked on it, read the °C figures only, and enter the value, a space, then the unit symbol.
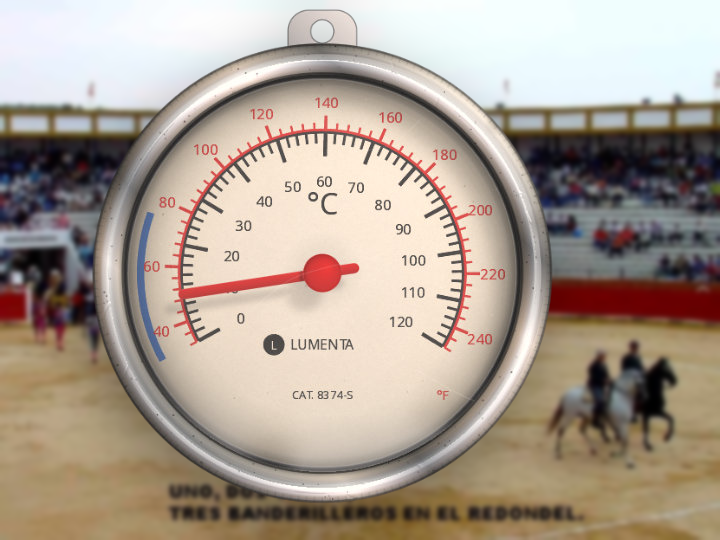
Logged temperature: 10 °C
